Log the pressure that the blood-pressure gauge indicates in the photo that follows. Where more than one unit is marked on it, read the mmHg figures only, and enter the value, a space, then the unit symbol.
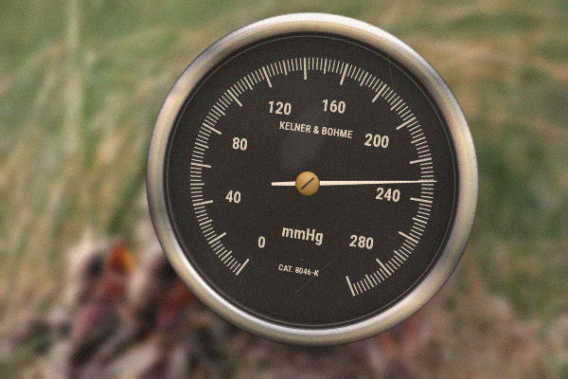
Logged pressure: 230 mmHg
